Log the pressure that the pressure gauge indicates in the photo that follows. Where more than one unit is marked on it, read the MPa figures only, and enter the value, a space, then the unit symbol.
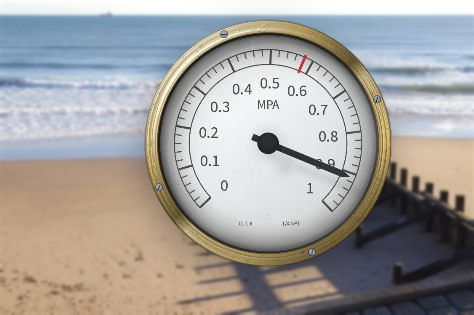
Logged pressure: 0.91 MPa
